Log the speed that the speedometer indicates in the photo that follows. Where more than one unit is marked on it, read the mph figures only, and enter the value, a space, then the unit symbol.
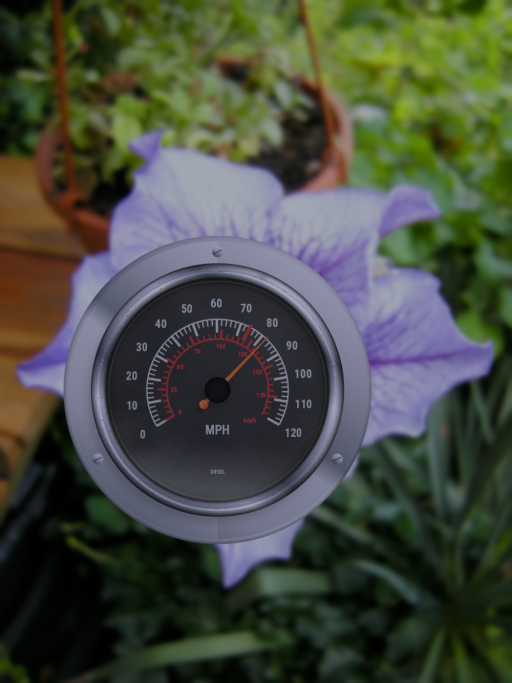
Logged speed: 82 mph
